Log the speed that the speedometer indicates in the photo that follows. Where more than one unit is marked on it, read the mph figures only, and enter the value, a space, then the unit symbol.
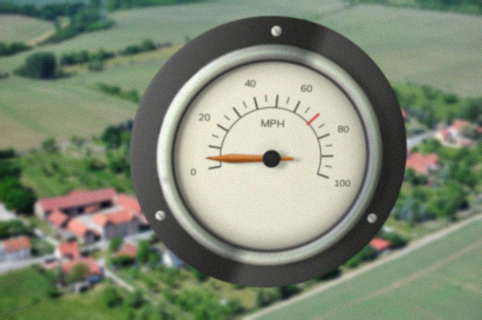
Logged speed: 5 mph
